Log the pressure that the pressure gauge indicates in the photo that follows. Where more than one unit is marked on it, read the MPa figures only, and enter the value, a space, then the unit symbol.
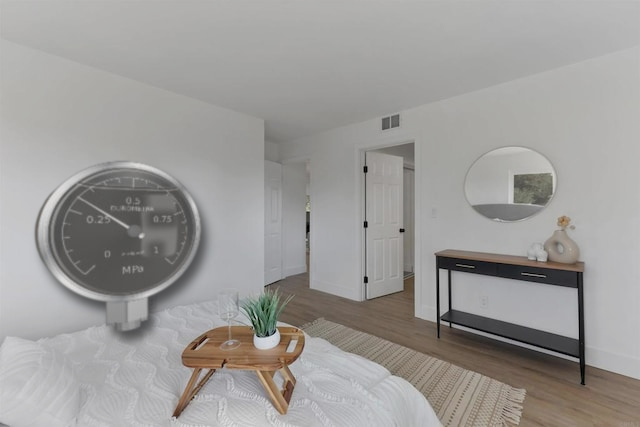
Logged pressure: 0.3 MPa
